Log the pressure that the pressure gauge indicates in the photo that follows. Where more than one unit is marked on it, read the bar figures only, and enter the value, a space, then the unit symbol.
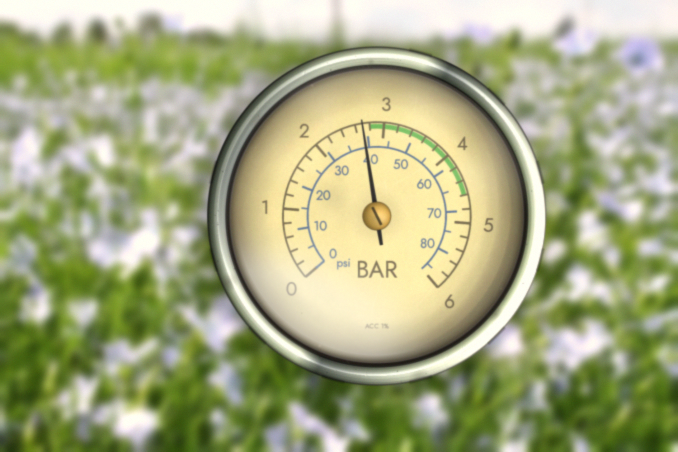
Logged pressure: 2.7 bar
